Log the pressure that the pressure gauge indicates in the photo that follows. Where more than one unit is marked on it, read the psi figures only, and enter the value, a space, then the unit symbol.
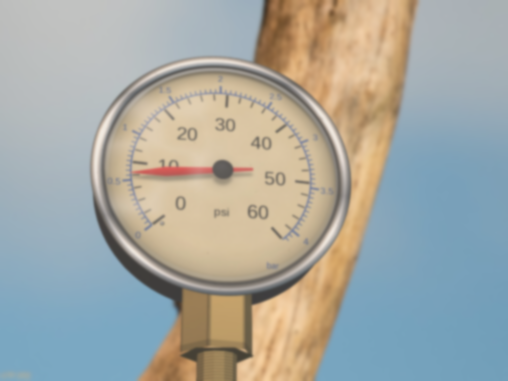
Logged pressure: 8 psi
